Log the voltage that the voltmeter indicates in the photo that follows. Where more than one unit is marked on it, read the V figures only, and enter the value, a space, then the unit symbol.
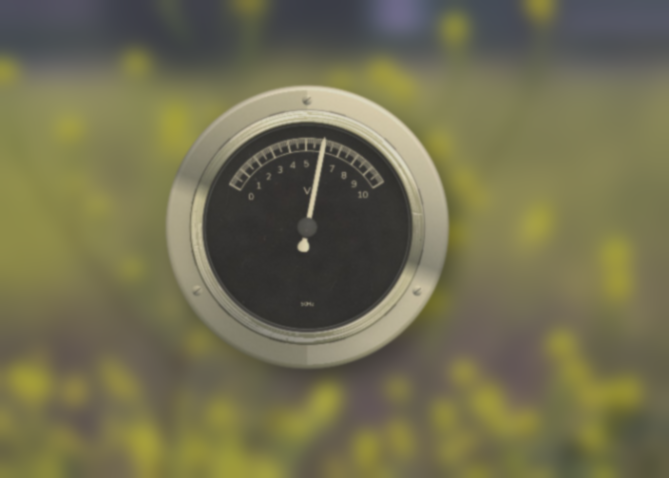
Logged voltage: 6 V
